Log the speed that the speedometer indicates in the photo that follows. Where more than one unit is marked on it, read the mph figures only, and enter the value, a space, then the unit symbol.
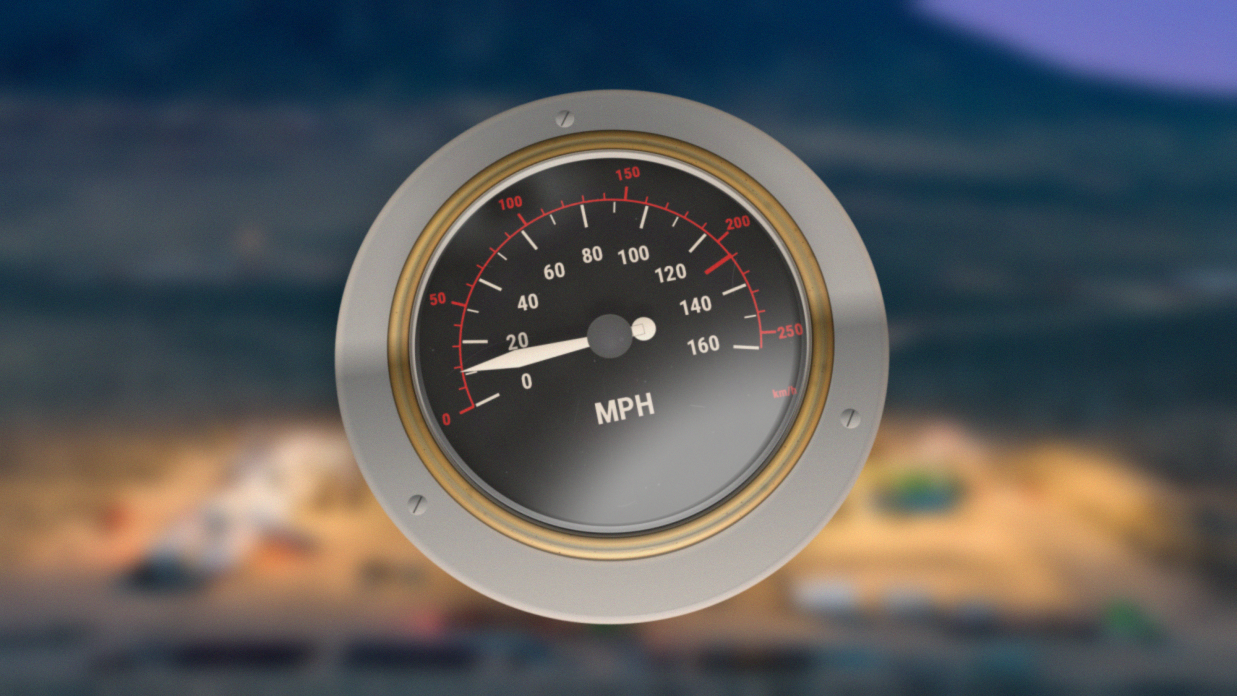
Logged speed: 10 mph
